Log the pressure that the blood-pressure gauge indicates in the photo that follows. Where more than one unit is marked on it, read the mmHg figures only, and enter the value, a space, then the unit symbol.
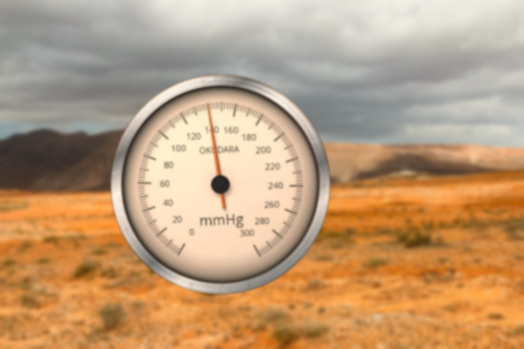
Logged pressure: 140 mmHg
